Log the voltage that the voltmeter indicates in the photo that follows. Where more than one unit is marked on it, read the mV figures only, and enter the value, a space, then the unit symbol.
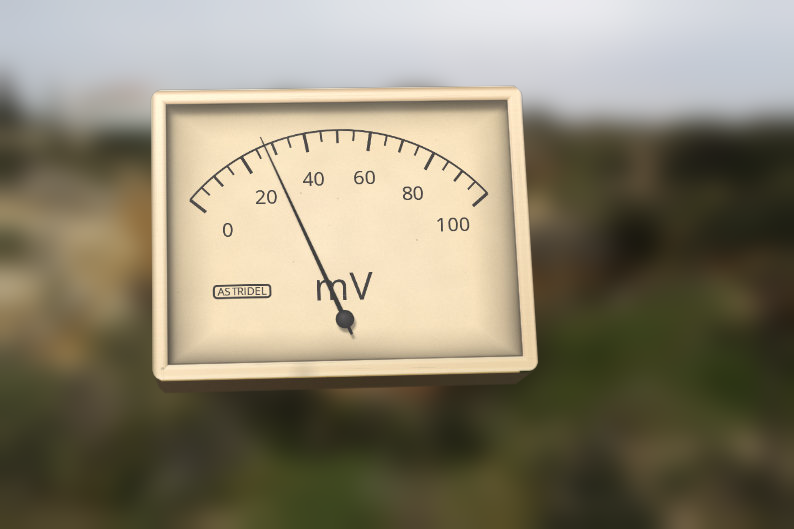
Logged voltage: 27.5 mV
